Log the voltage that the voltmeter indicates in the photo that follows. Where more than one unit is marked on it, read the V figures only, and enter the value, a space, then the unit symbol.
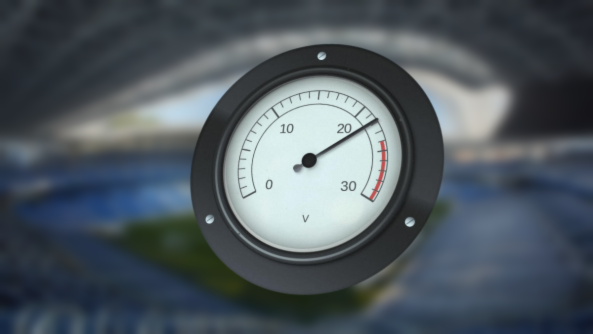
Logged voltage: 22 V
